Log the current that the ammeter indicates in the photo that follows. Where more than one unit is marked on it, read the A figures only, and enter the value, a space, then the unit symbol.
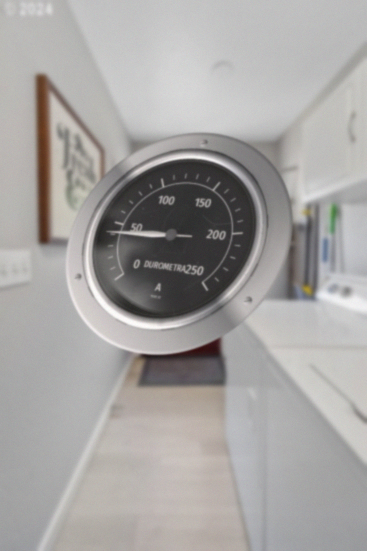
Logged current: 40 A
